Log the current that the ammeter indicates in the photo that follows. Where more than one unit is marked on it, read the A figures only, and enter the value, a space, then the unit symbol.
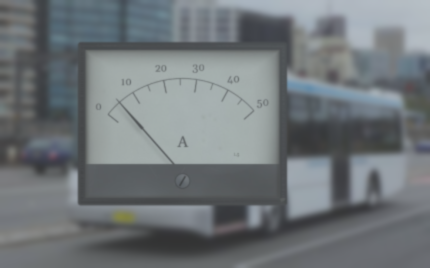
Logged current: 5 A
